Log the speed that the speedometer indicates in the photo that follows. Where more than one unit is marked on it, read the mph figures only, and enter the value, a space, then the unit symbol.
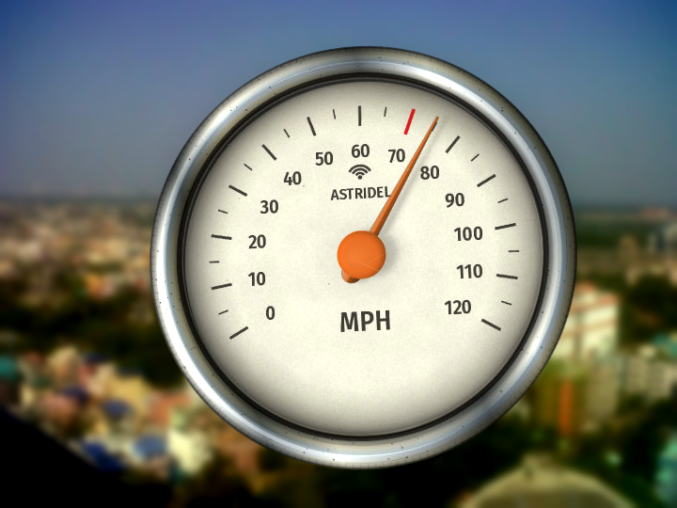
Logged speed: 75 mph
